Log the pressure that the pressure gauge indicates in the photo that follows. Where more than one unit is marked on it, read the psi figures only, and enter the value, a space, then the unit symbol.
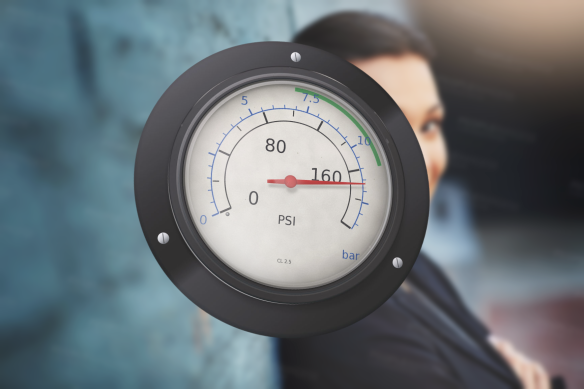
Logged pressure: 170 psi
